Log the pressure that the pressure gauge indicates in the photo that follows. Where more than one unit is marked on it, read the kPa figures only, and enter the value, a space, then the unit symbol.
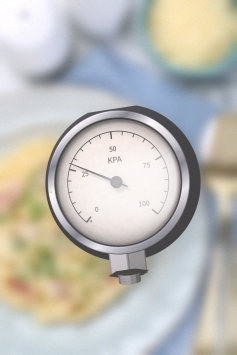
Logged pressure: 27.5 kPa
